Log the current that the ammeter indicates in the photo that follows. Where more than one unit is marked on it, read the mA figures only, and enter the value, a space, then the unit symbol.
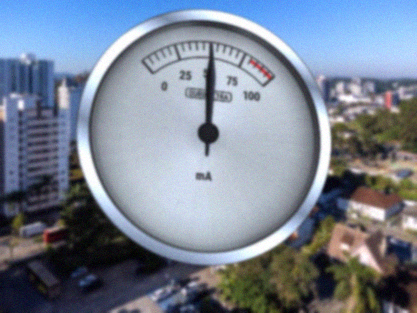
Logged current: 50 mA
